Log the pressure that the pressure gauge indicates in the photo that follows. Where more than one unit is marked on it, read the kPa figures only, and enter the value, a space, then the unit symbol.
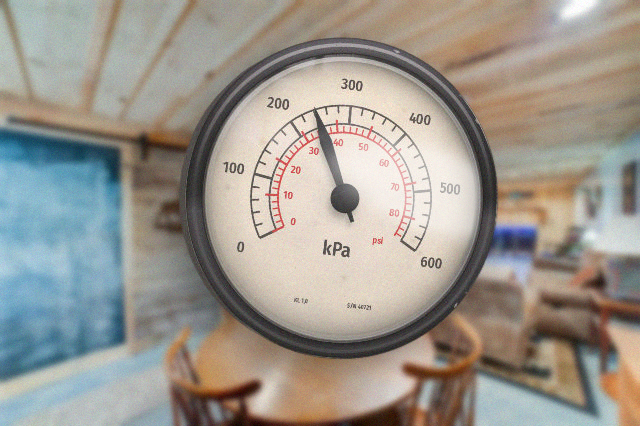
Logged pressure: 240 kPa
